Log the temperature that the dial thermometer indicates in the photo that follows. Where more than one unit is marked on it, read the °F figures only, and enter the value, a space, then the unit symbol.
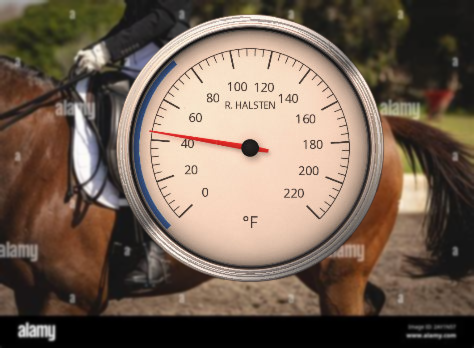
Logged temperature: 44 °F
